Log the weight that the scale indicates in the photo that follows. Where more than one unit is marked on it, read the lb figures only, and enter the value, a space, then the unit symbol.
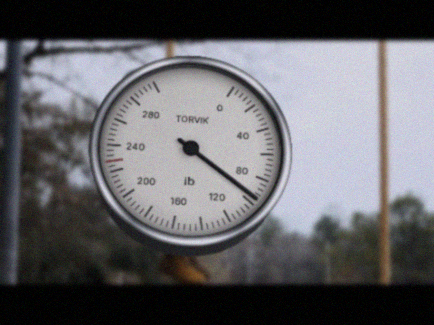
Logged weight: 96 lb
